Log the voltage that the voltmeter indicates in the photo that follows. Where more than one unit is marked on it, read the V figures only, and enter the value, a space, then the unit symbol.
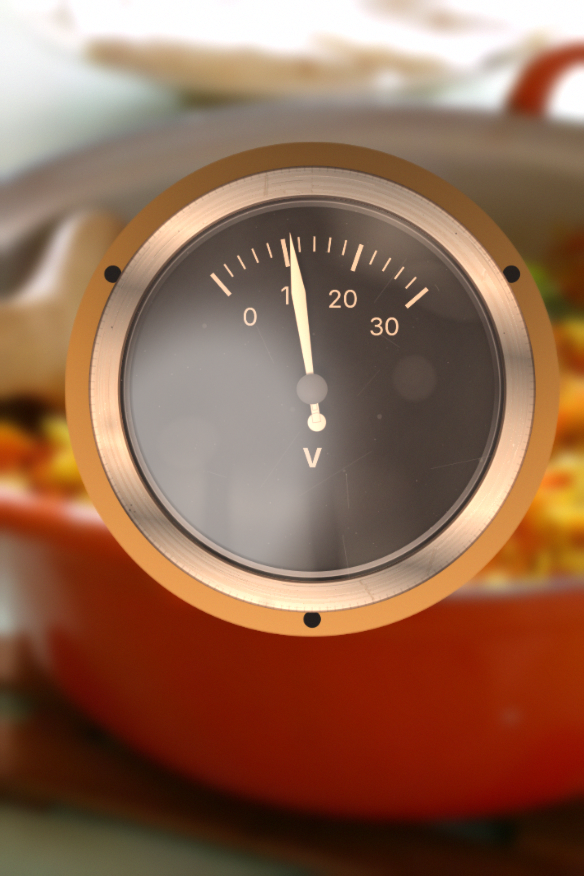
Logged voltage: 11 V
